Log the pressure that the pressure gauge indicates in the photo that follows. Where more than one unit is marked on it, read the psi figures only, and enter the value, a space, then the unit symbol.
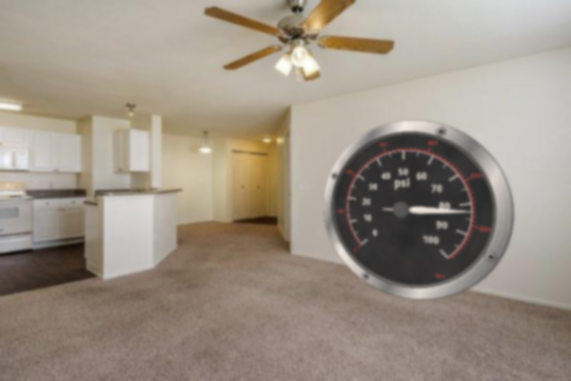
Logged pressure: 82.5 psi
